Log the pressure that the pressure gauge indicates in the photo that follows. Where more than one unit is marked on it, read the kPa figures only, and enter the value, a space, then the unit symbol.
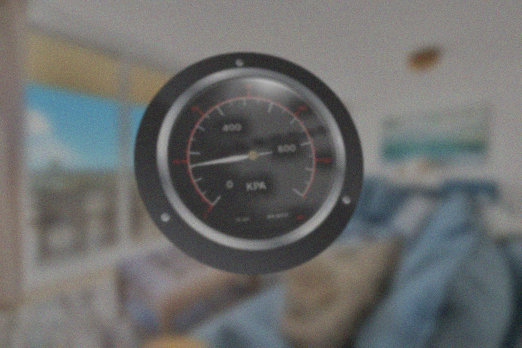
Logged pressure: 150 kPa
